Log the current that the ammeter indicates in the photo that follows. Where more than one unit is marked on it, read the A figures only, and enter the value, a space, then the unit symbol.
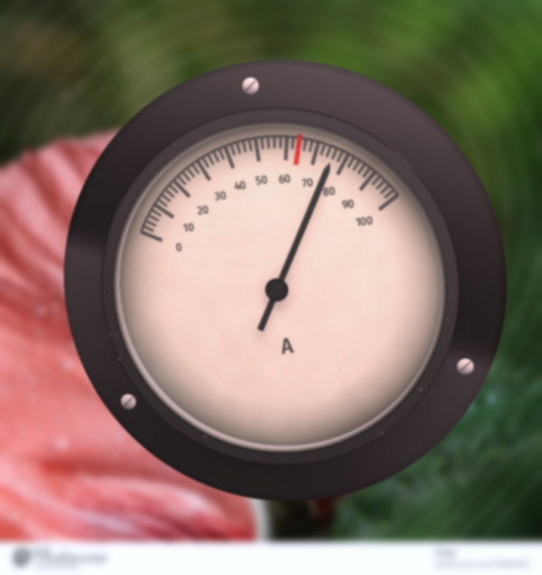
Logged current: 76 A
